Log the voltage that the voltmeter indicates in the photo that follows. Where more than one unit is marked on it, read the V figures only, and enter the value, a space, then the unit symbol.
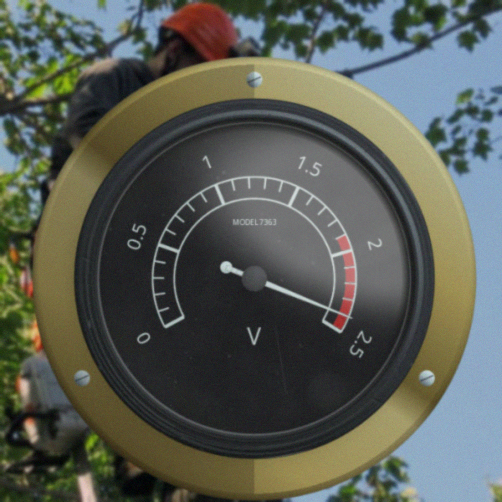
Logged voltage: 2.4 V
